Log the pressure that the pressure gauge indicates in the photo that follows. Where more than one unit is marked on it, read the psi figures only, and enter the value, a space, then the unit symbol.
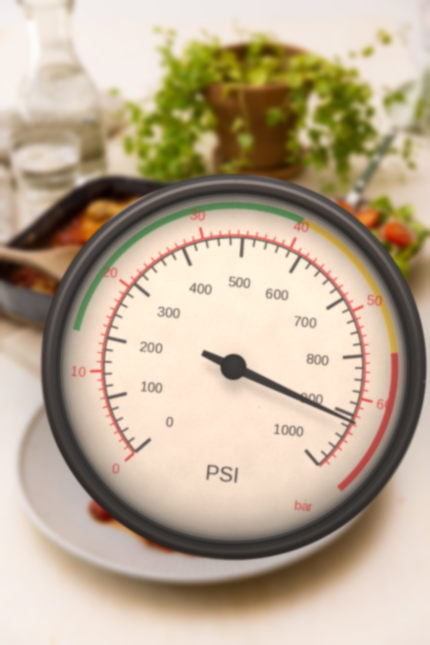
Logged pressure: 910 psi
